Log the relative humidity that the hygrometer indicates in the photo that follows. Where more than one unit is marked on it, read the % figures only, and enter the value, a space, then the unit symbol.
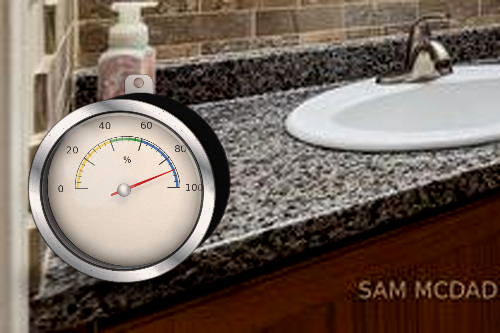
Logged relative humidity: 88 %
